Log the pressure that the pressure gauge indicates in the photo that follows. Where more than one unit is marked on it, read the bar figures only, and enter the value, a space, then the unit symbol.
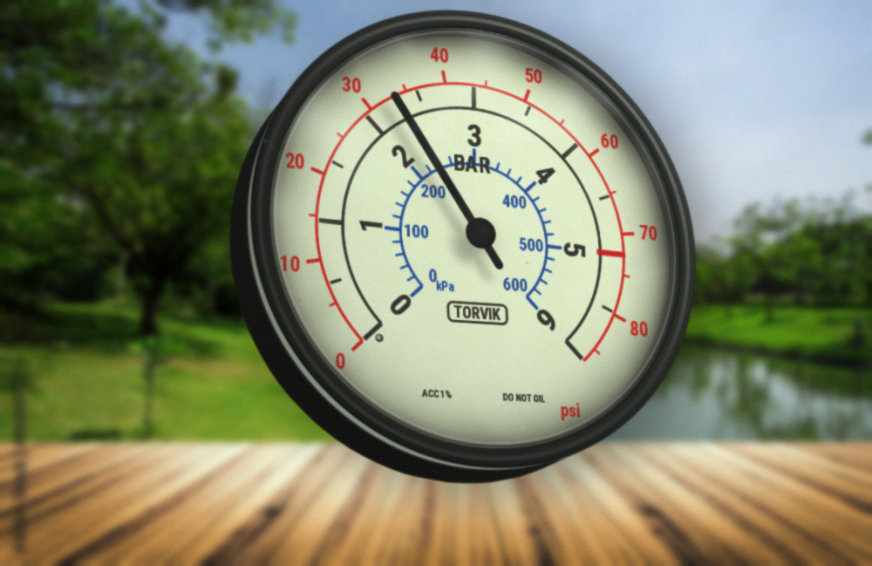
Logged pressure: 2.25 bar
